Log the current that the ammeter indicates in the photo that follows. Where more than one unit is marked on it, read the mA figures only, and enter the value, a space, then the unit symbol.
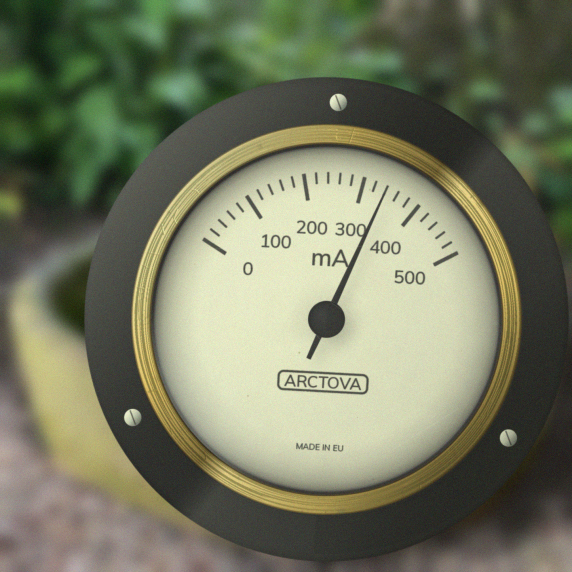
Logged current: 340 mA
